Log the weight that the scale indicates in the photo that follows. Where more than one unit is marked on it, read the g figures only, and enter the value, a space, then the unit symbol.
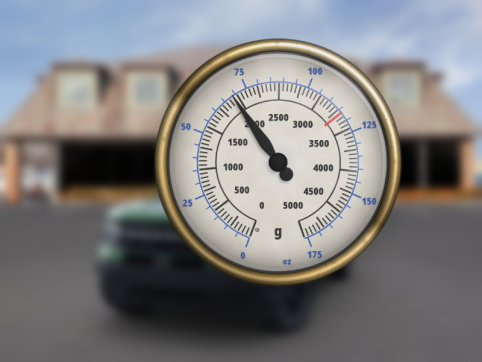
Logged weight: 1950 g
